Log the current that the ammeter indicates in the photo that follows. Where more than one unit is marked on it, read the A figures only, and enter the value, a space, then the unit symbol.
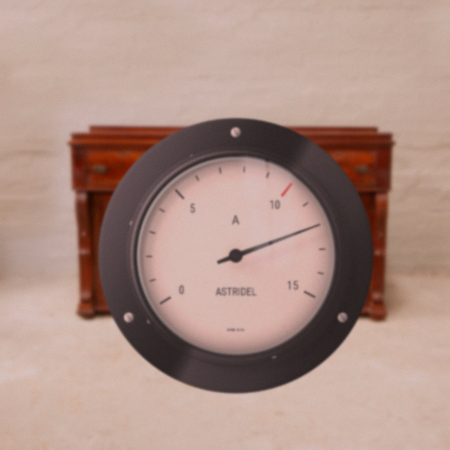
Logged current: 12 A
